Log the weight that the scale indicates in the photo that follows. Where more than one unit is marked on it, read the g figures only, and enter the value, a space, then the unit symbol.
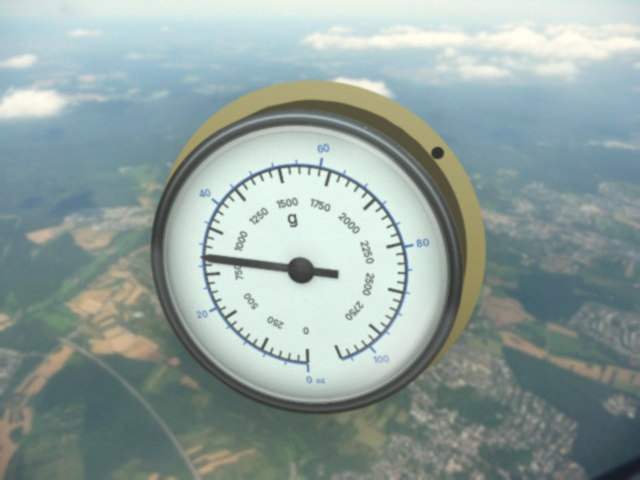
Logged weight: 850 g
